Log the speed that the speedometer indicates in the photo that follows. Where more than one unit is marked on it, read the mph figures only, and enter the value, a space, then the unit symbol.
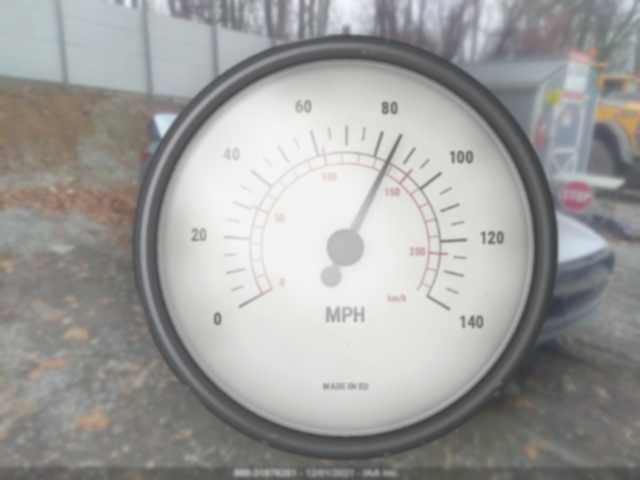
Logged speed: 85 mph
